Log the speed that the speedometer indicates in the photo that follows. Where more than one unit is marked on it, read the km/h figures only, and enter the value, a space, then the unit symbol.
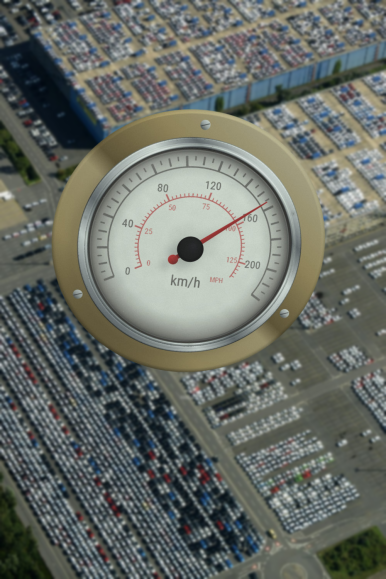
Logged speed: 155 km/h
